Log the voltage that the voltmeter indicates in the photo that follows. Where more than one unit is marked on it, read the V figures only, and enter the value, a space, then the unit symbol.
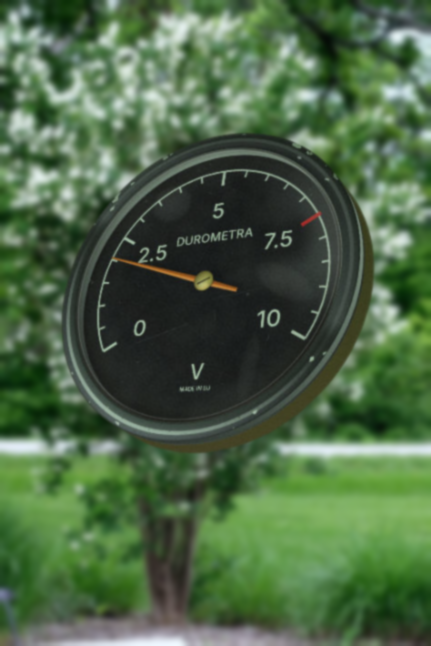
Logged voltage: 2 V
